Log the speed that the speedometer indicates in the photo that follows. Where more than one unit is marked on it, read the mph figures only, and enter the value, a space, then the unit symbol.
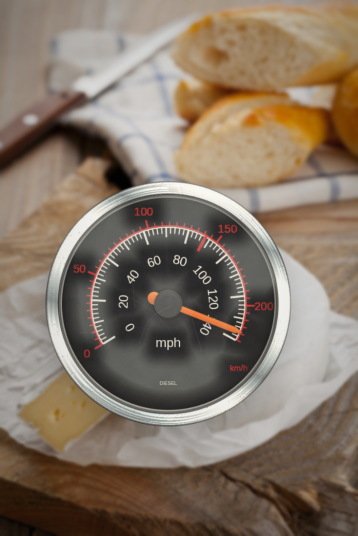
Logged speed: 136 mph
